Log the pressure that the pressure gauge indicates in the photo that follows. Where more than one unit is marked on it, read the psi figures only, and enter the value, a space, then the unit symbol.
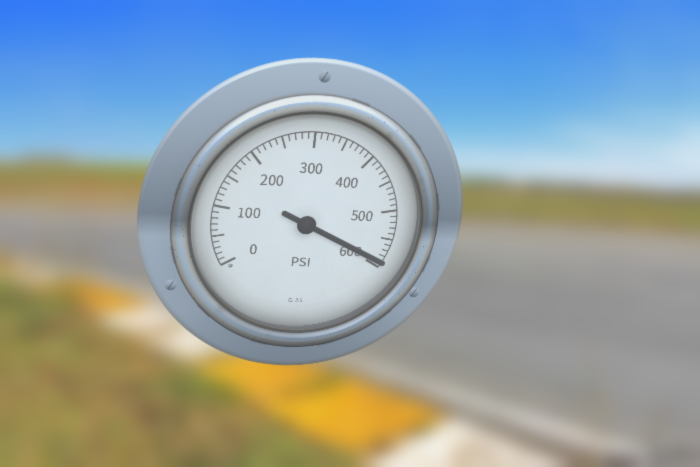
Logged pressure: 590 psi
